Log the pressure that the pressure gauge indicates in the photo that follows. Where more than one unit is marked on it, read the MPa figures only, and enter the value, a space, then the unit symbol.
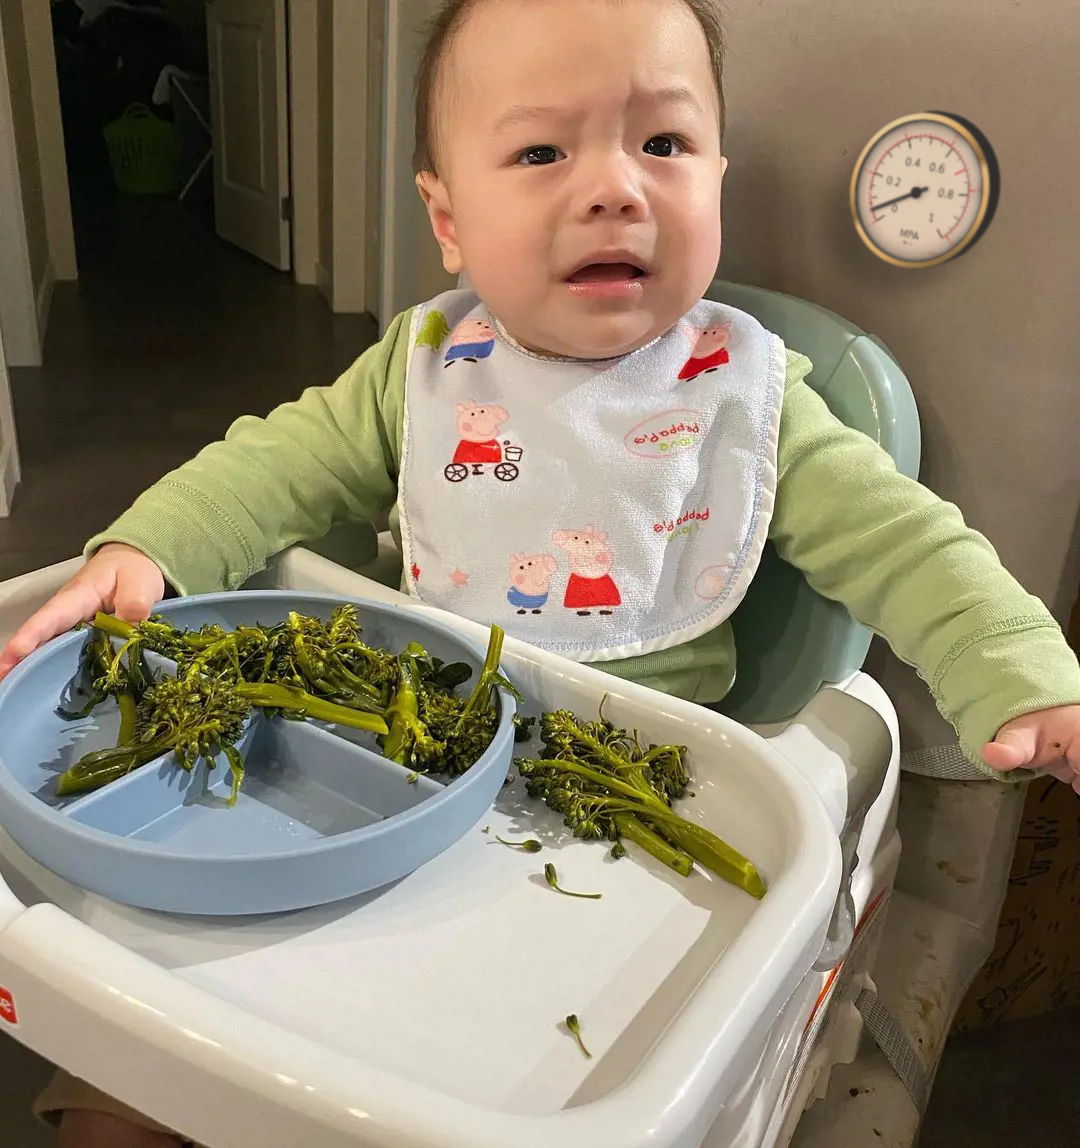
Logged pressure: 0.05 MPa
